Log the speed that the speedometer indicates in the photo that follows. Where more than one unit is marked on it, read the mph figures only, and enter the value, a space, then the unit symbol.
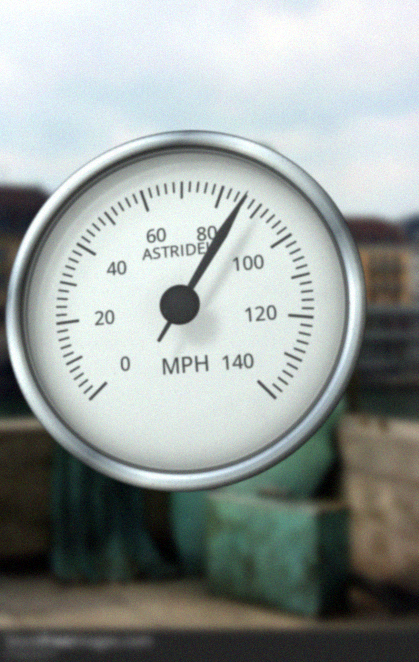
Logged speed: 86 mph
